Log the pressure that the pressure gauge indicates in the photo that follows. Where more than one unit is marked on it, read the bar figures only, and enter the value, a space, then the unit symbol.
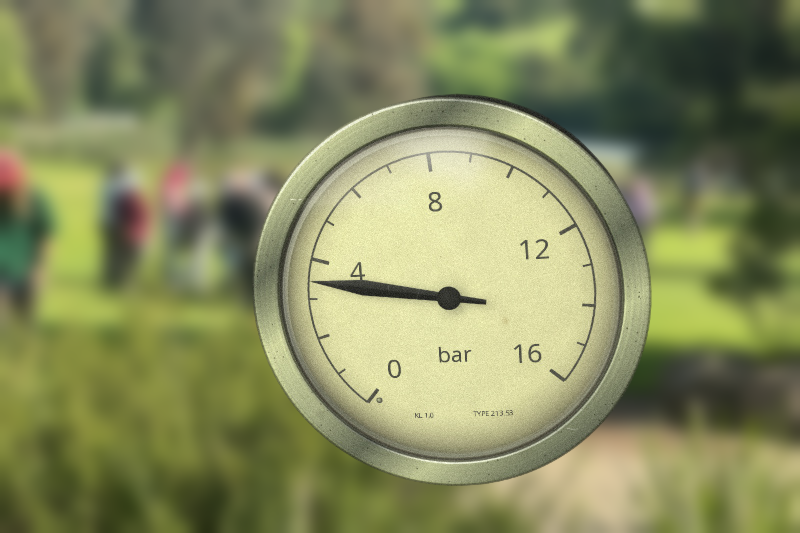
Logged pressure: 3.5 bar
